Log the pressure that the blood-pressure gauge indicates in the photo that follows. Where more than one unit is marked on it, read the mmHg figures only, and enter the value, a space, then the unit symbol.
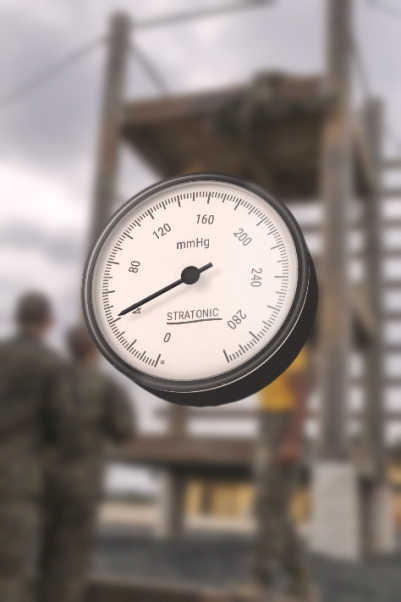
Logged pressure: 40 mmHg
